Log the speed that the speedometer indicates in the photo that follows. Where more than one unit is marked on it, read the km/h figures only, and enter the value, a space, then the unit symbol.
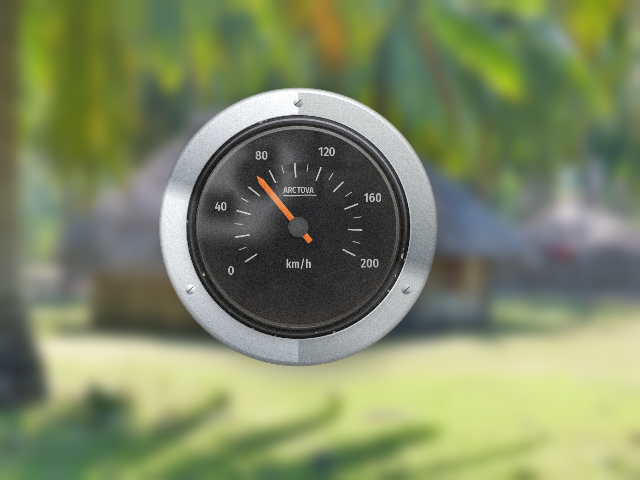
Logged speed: 70 km/h
